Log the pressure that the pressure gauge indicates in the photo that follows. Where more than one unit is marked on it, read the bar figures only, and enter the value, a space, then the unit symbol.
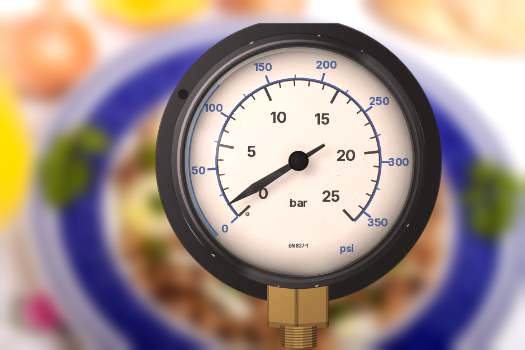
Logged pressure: 1 bar
